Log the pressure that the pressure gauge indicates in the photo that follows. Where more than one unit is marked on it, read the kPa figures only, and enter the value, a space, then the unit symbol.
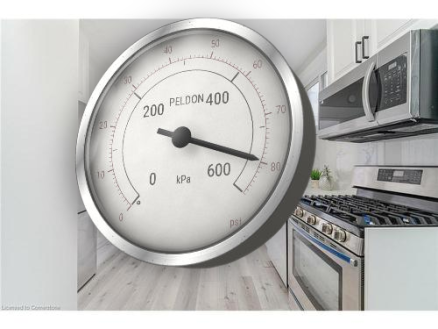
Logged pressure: 550 kPa
